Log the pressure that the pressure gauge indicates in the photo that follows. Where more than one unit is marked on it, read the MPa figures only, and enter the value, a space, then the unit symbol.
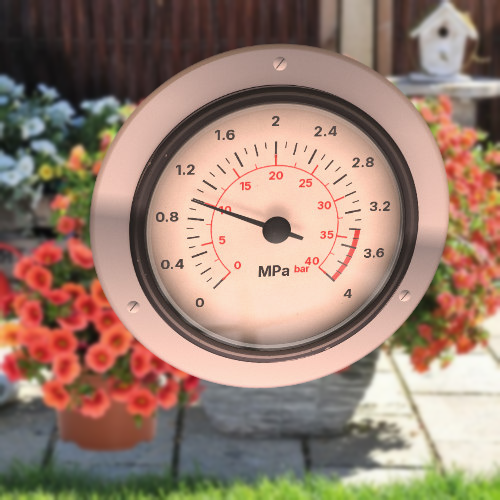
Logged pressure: 1 MPa
